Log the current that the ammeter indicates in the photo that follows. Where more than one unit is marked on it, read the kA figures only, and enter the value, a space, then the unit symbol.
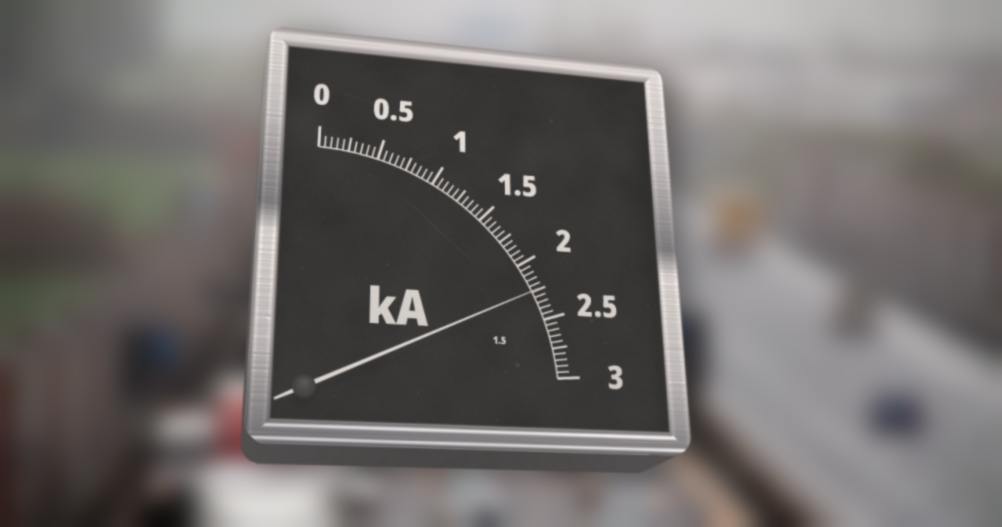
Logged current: 2.25 kA
